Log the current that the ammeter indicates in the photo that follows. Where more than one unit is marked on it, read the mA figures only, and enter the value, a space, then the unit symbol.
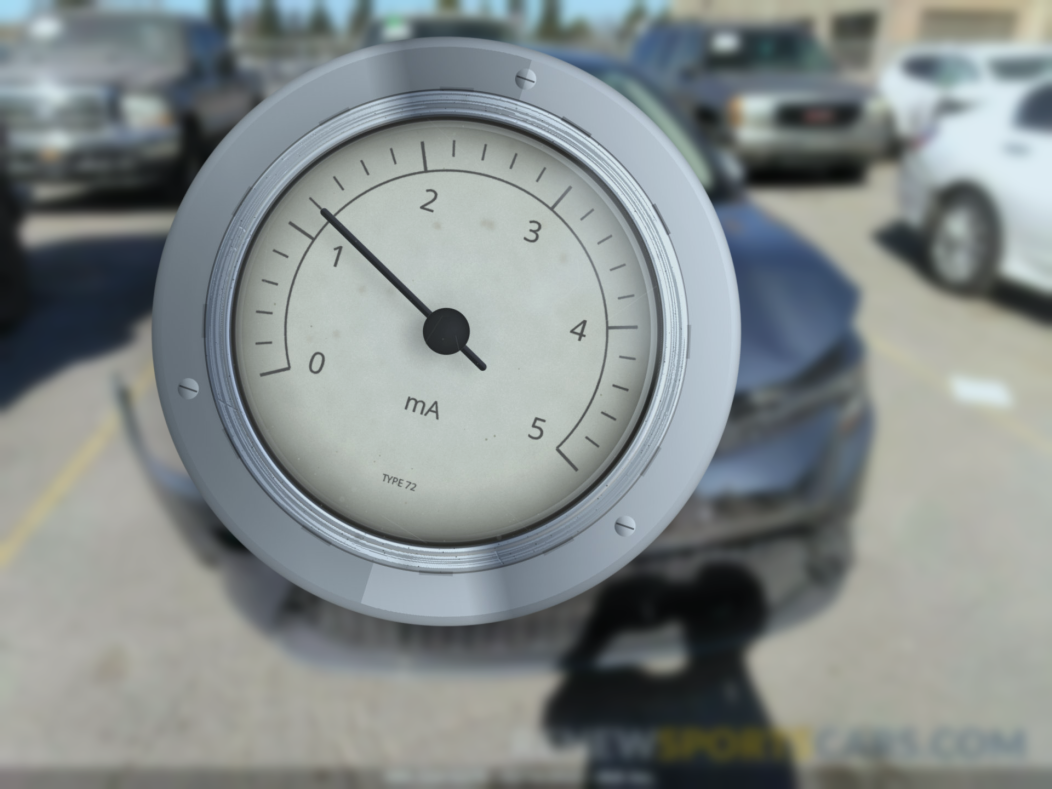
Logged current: 1.2 mA
